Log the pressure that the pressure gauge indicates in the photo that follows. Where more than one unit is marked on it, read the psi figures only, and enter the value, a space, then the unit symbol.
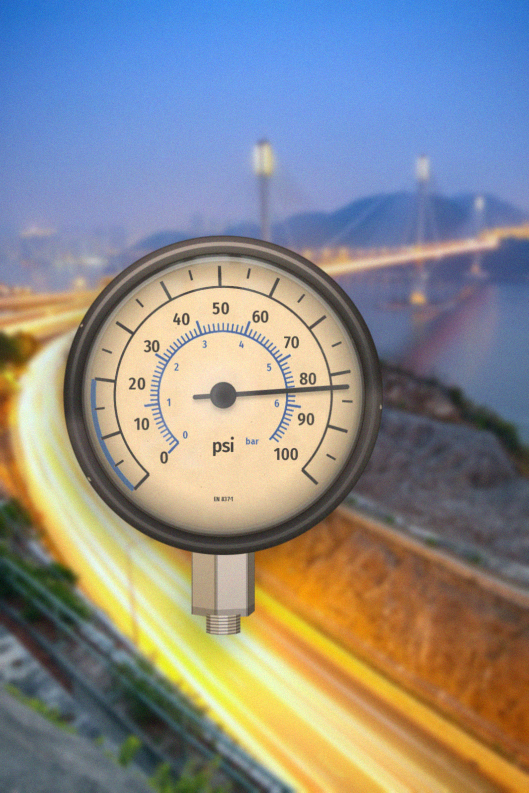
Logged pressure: 82.5 psi
